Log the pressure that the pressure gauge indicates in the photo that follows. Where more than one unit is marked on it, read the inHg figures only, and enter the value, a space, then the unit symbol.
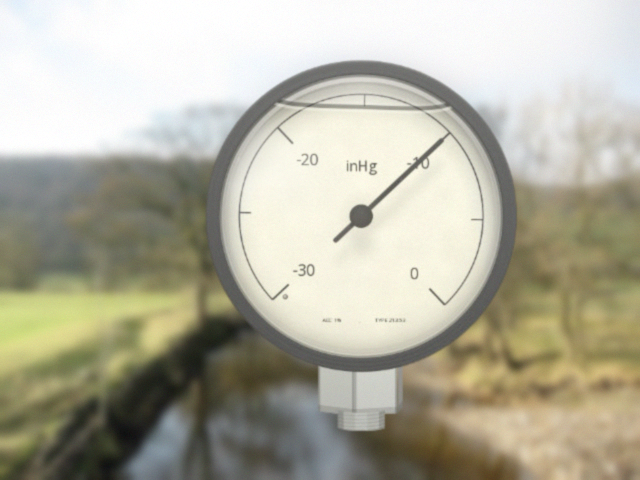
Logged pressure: -10 inHg
